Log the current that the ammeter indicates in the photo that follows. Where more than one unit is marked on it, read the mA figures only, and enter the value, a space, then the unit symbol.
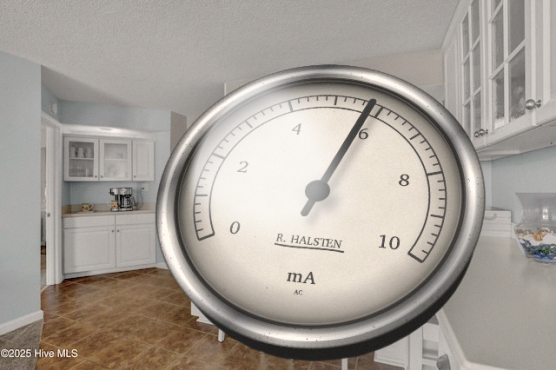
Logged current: 5.8 mA
